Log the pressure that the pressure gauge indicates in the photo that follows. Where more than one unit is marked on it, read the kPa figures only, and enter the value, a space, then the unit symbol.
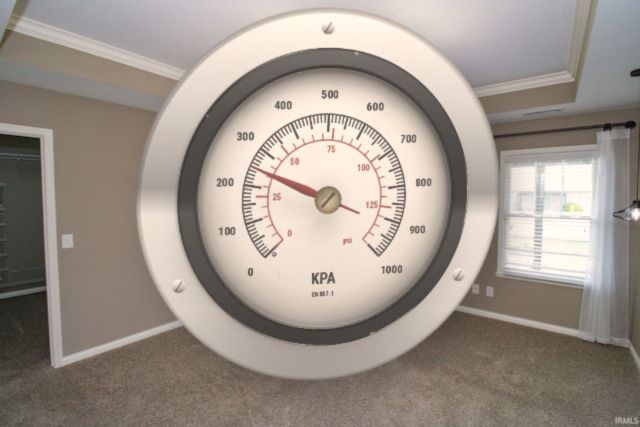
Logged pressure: 250 kPa
